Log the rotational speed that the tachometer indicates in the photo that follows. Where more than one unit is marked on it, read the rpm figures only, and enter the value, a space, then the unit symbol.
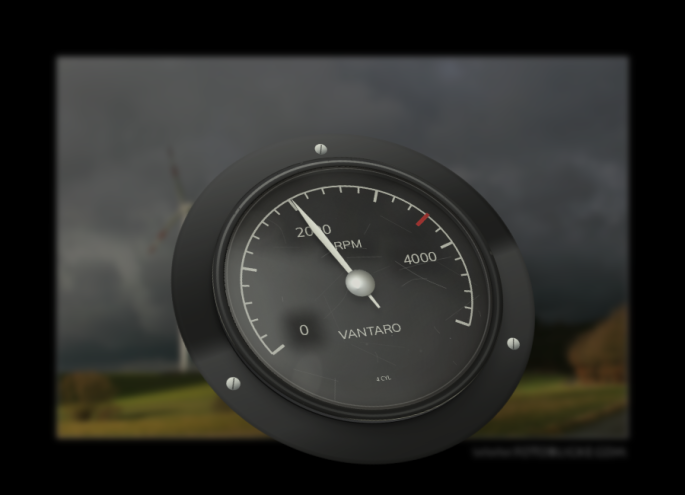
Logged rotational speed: 2000 rpm
